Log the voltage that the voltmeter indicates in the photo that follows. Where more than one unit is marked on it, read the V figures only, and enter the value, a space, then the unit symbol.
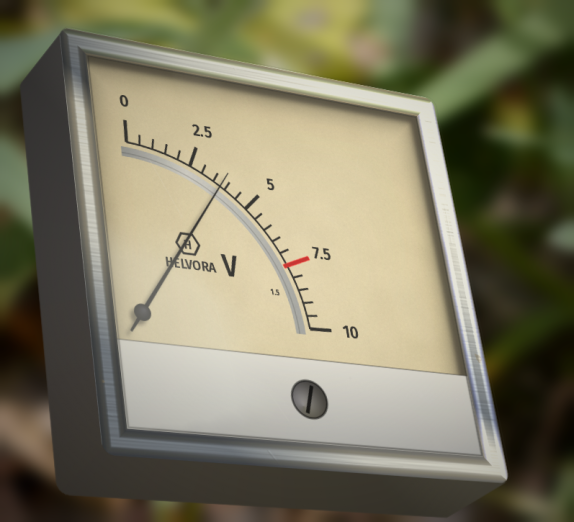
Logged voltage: 3.75 V
